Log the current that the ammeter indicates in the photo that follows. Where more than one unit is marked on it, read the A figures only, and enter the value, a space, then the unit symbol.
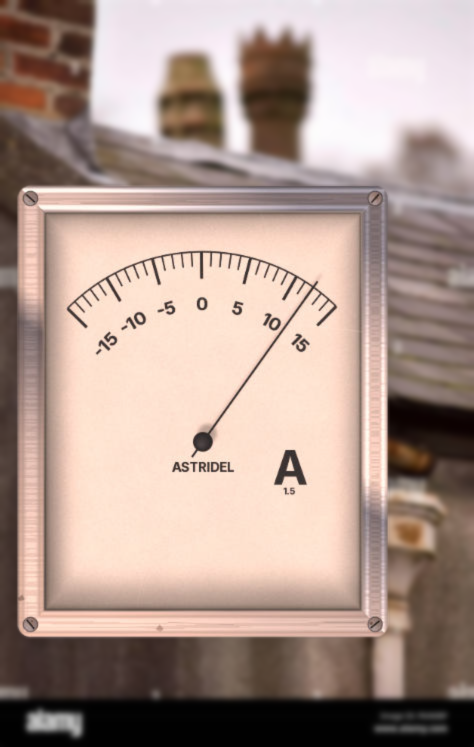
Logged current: 12 A
